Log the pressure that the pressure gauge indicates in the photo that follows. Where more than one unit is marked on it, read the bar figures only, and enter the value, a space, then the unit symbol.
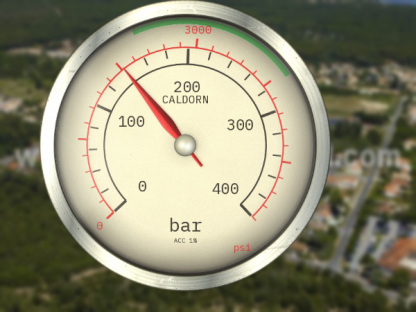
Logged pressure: 140 bar
